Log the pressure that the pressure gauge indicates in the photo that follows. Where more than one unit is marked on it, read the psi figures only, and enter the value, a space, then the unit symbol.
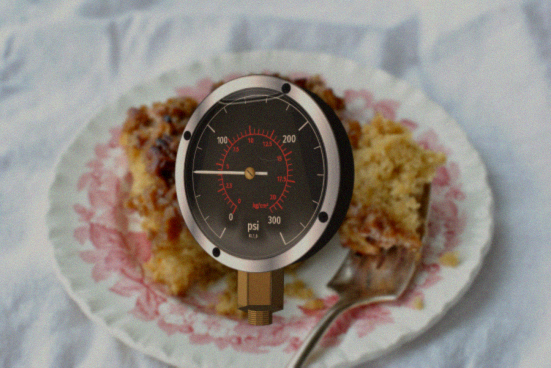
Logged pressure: 60 psi
